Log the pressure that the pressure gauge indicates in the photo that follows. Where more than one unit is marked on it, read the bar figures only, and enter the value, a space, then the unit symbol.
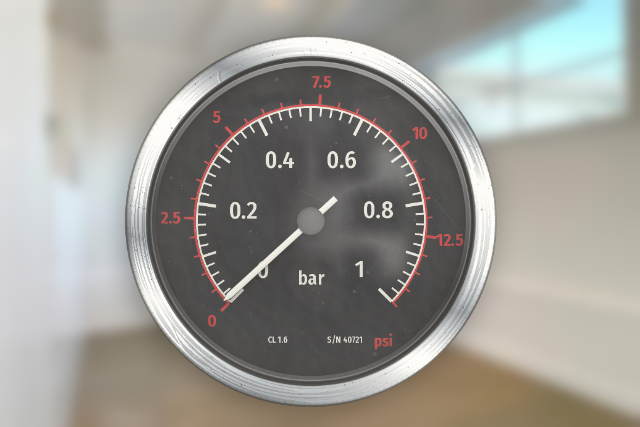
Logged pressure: 0.01 bar
